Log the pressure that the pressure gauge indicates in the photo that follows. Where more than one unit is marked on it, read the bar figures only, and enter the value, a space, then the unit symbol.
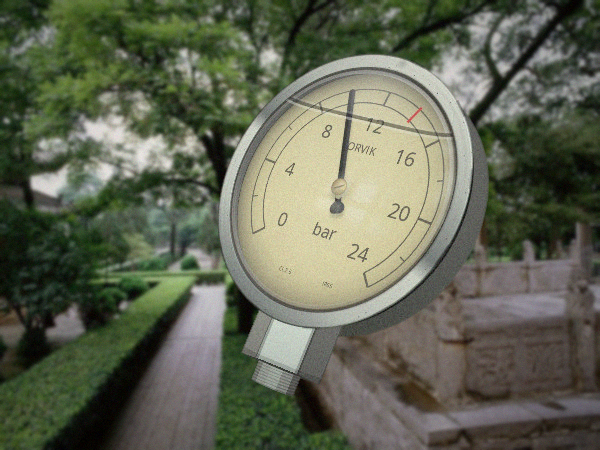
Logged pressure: 10 bar
